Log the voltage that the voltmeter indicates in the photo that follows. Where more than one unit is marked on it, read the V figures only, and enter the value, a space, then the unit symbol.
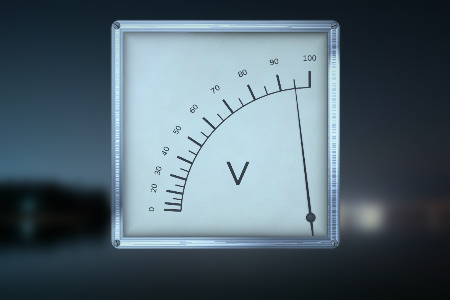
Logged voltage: 95 V
